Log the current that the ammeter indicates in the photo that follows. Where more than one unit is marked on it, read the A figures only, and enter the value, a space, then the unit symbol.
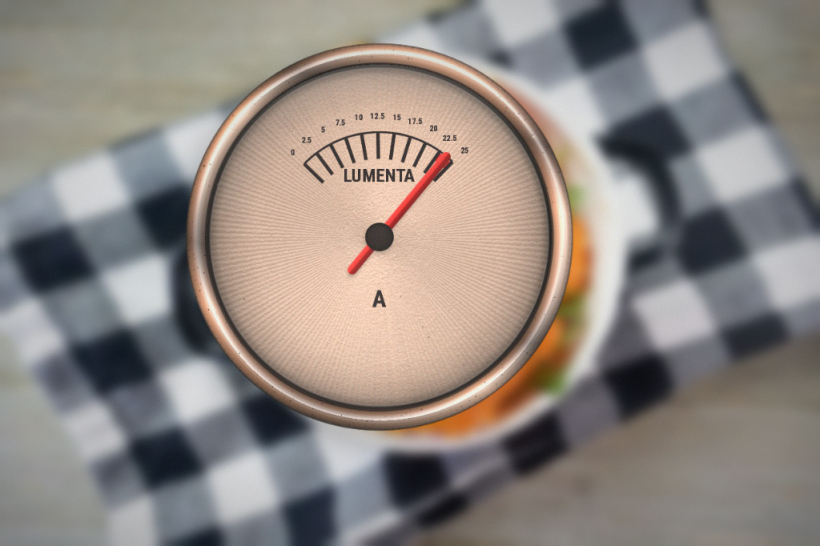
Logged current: 23.75 A
